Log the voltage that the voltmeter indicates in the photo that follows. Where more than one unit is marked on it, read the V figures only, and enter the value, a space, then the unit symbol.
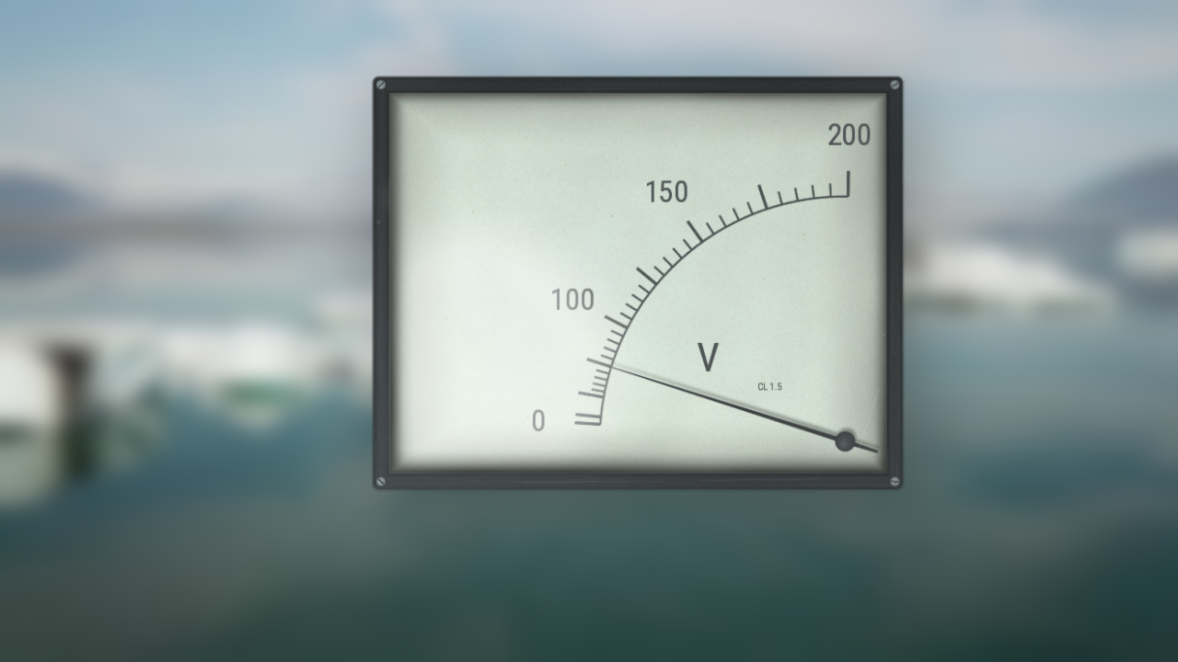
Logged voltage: 75 V
